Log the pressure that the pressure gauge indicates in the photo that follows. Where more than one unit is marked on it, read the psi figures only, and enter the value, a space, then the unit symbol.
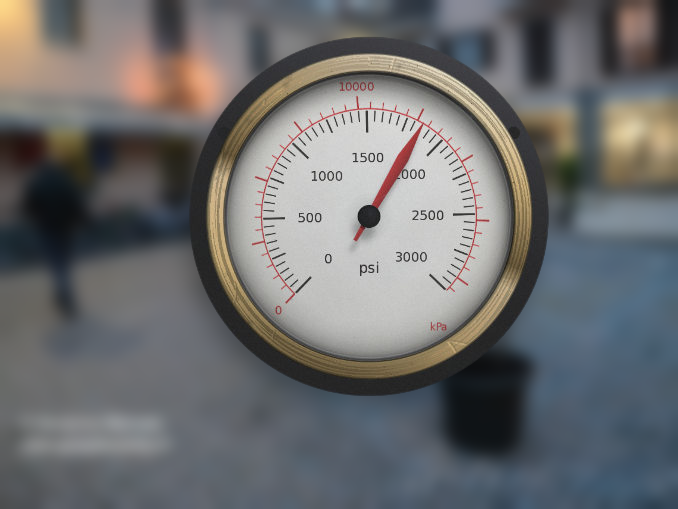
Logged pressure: 1850 psi
